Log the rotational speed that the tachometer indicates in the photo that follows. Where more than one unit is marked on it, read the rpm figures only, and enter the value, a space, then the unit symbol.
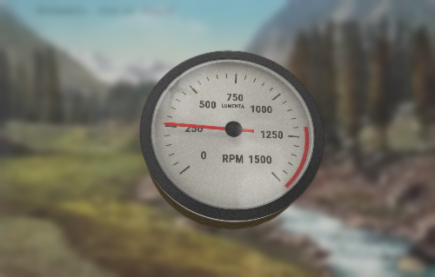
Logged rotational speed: 250 rpm
